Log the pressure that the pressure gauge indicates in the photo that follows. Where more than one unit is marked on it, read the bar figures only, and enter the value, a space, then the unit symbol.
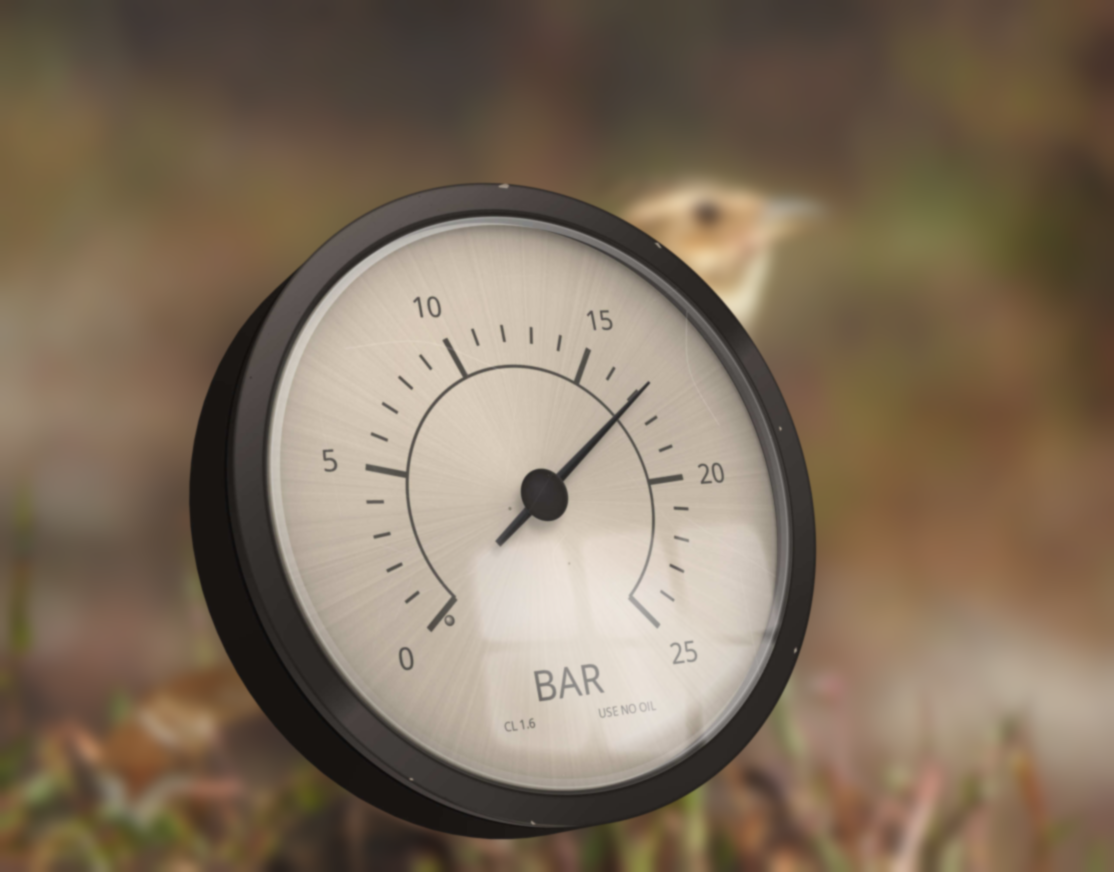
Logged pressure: 17 bar
